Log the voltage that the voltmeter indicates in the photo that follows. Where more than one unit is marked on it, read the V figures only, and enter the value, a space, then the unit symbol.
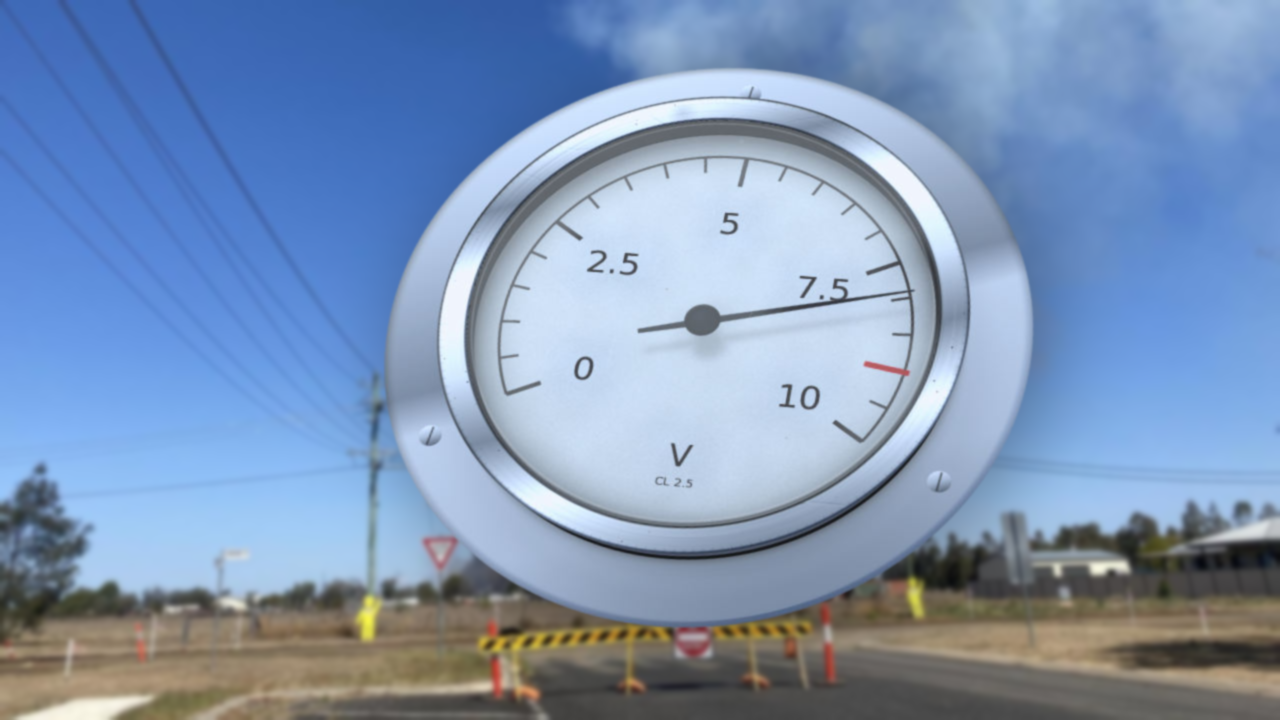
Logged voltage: 8 V
